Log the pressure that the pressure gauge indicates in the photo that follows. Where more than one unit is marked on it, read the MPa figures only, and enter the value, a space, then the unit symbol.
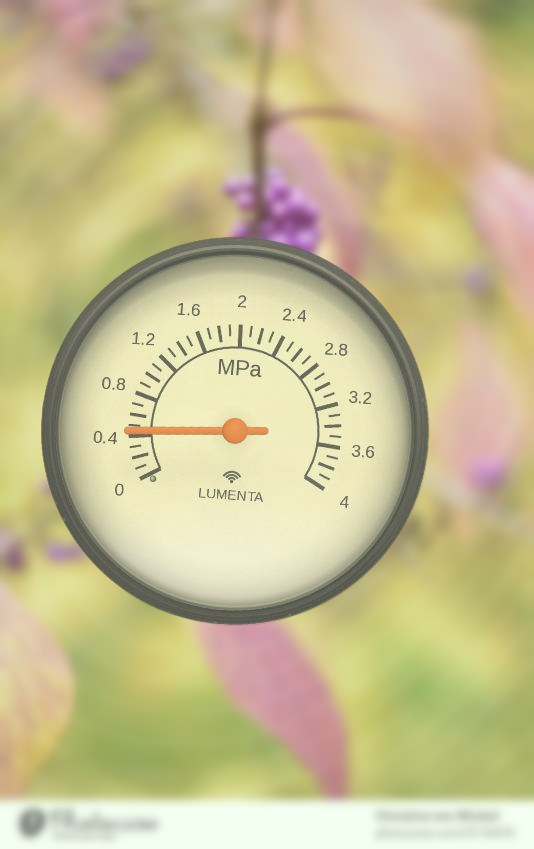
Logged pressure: 0.45 MPa
